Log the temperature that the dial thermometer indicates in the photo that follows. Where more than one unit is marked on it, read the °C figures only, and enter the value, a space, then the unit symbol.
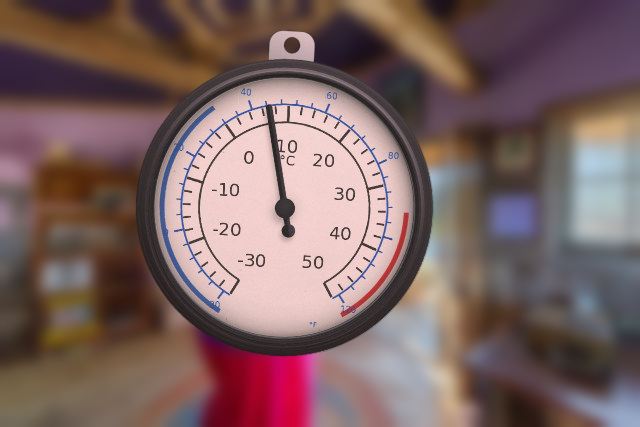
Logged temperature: 7 °C
